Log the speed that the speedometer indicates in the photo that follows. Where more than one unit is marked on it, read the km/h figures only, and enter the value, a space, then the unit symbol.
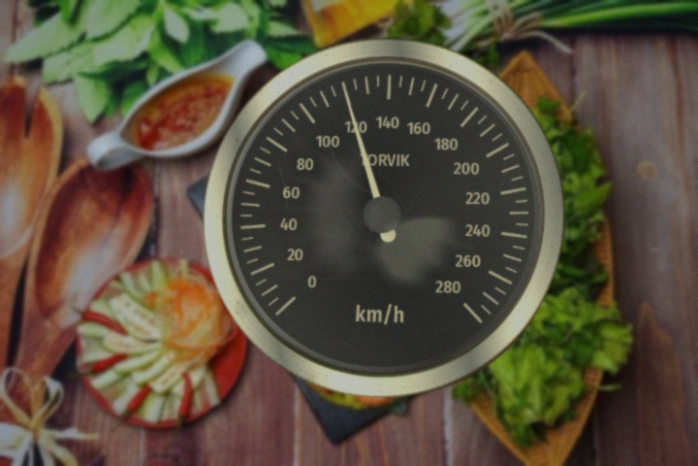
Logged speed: 120 km/h
